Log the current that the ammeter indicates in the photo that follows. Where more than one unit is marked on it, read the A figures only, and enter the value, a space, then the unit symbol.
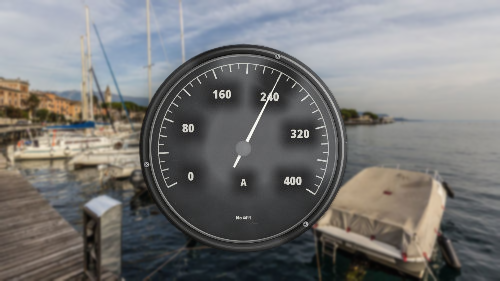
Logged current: 240 A
